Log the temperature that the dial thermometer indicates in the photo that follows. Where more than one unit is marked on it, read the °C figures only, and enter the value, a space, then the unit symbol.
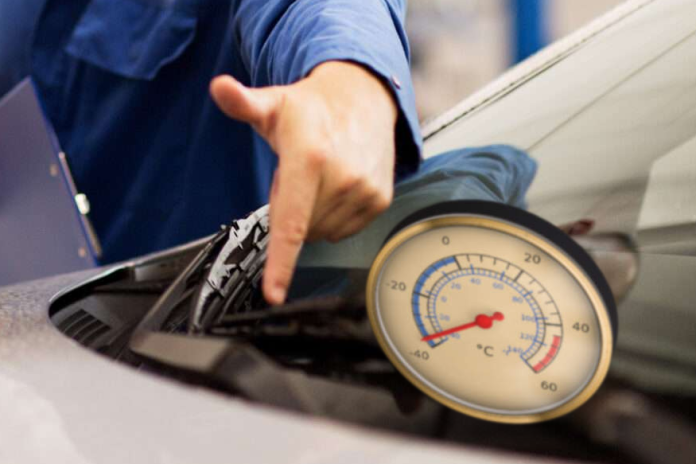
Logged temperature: -36 °C
